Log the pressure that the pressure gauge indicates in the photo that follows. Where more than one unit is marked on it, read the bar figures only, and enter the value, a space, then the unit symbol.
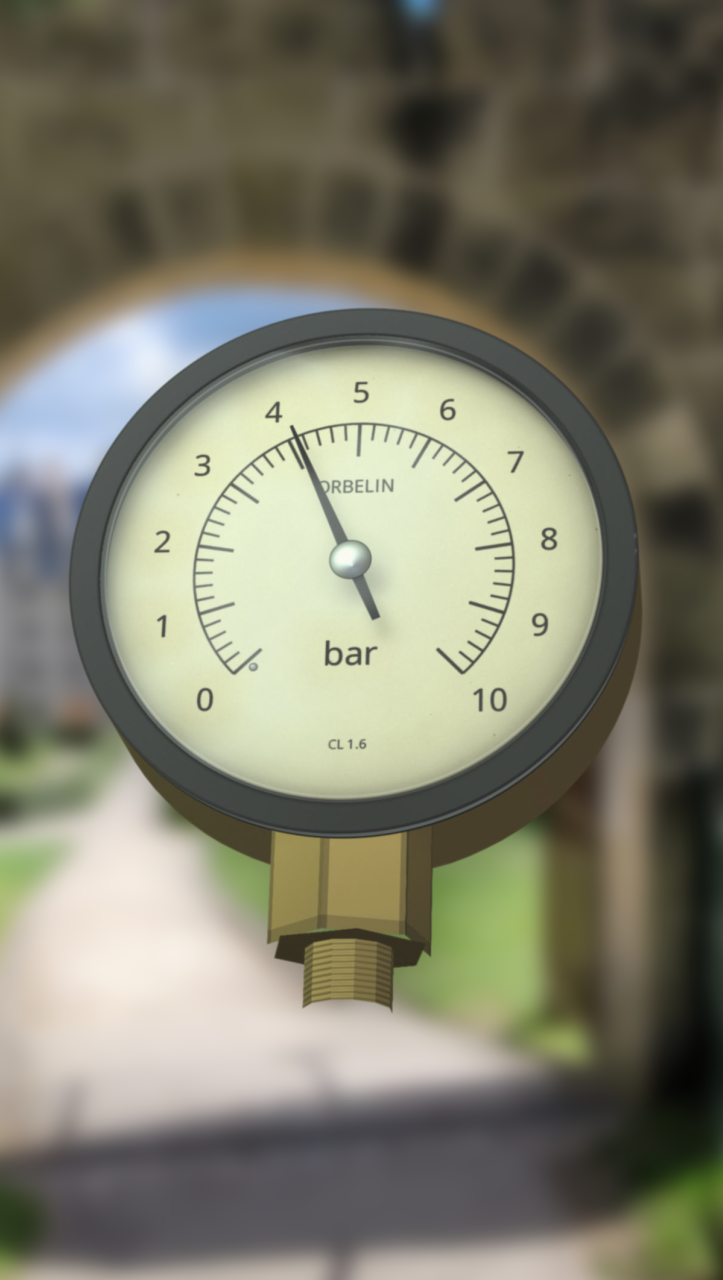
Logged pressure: 4.1 bar
